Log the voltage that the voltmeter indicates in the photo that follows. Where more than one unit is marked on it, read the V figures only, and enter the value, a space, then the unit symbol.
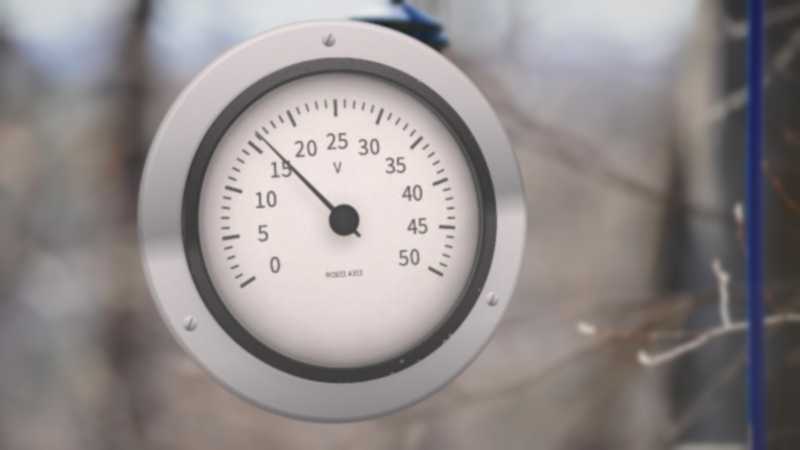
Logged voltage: 16 V
